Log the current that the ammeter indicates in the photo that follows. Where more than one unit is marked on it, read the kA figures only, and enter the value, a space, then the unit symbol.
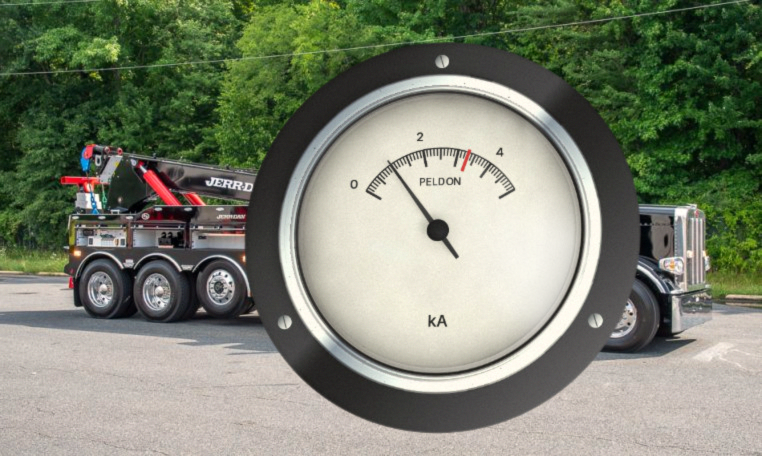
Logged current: 1 kA
